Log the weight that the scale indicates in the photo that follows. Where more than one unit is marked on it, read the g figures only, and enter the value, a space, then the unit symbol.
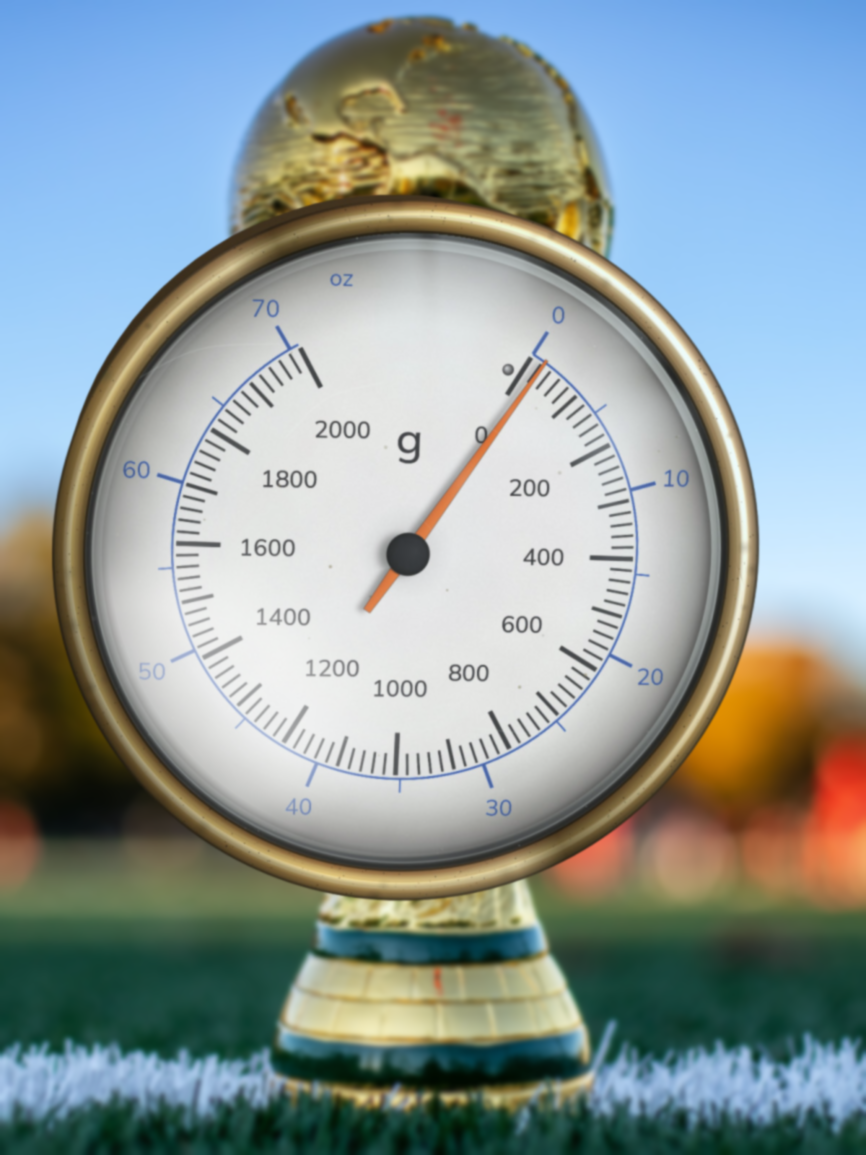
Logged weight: 20 g
